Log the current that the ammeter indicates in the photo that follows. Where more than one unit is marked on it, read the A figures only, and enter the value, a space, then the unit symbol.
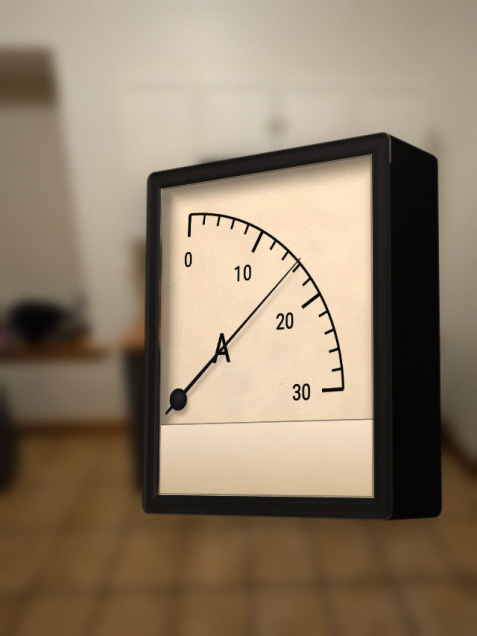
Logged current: 16 A
